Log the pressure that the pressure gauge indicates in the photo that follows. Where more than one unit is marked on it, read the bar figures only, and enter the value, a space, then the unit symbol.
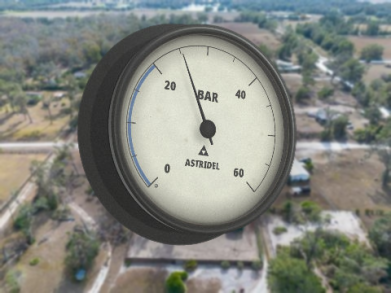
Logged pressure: 25 bar
